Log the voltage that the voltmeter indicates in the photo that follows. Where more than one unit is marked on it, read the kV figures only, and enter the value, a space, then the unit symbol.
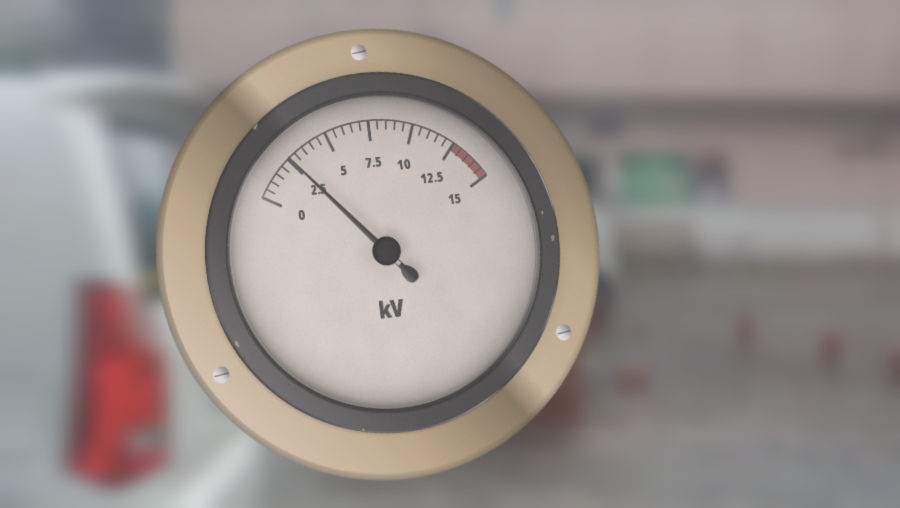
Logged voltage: 2.5 kV
